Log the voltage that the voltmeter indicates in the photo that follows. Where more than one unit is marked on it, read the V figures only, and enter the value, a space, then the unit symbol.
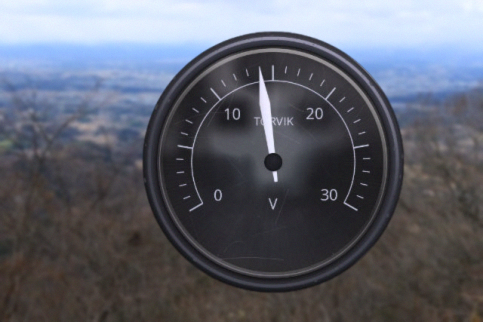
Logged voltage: 14 V
